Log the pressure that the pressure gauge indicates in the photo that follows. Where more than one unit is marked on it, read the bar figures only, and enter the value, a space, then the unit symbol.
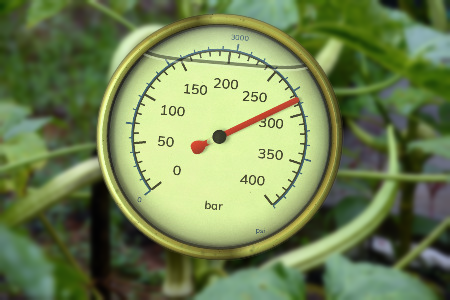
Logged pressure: 285 bar
